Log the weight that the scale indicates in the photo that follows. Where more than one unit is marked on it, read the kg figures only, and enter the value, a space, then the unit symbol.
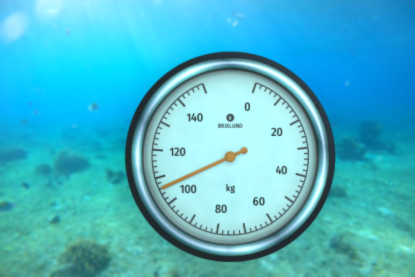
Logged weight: 106 kg
